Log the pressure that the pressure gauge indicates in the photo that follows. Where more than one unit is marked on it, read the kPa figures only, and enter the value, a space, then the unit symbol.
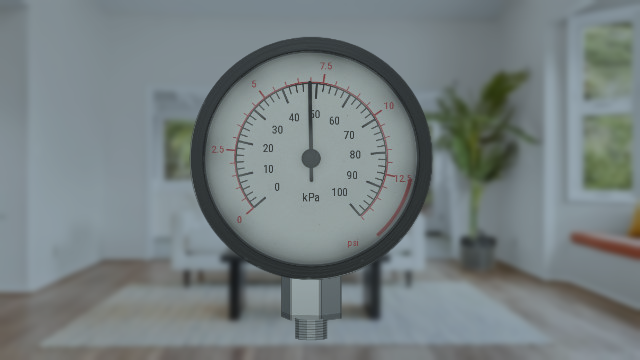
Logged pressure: 48 kPa
